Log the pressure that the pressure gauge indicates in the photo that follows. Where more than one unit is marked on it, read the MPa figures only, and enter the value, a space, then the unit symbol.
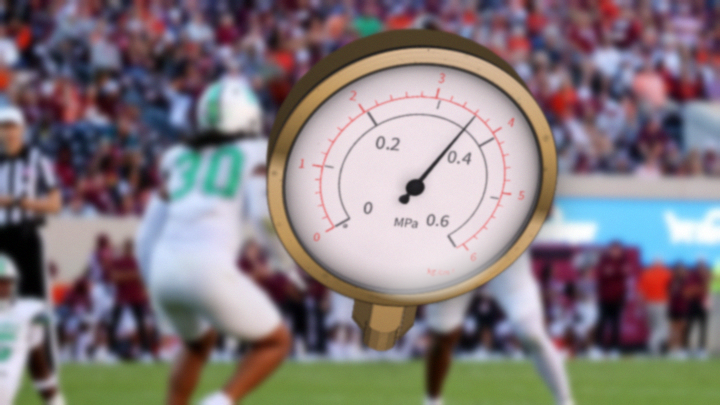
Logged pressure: 0.35 MPa
